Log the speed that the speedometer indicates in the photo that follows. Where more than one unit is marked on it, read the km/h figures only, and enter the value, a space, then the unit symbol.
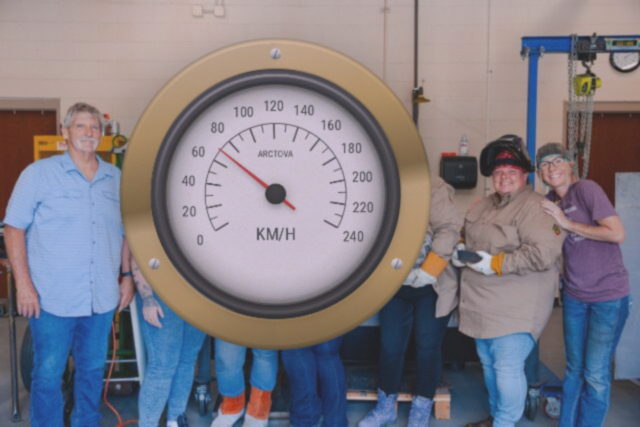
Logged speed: 70 km/h
